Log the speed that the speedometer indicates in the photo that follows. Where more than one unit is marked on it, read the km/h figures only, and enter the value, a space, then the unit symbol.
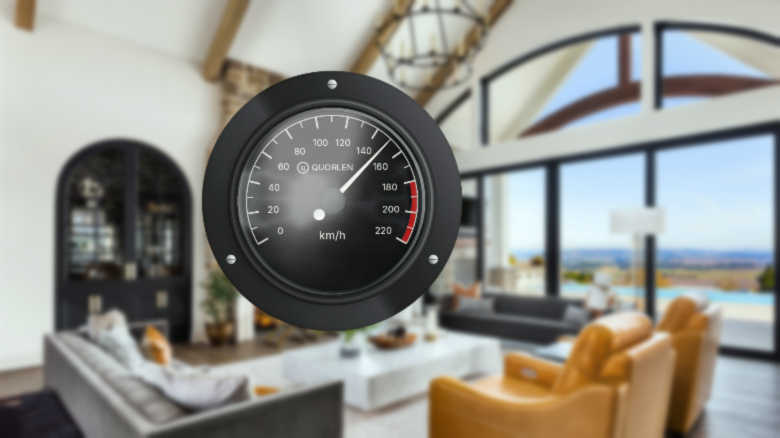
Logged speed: 150 km/h
